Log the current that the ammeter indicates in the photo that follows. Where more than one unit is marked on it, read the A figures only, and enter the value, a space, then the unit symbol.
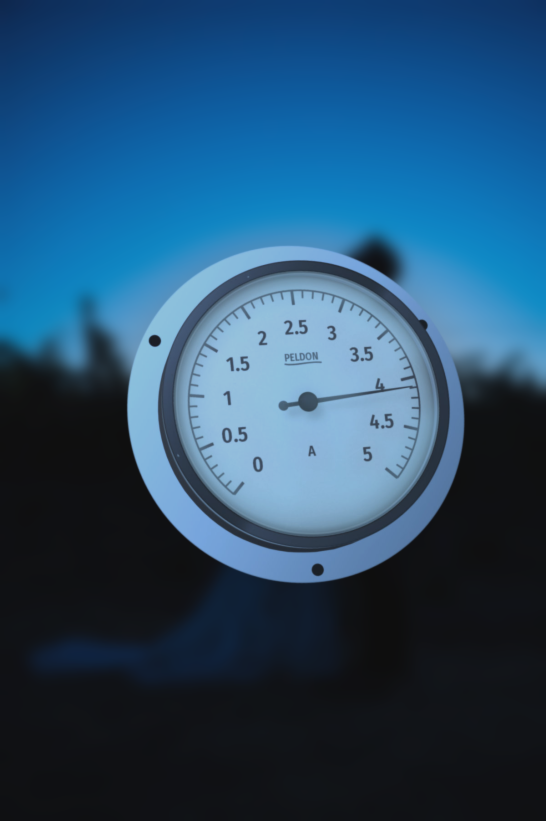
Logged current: 4.1 A
